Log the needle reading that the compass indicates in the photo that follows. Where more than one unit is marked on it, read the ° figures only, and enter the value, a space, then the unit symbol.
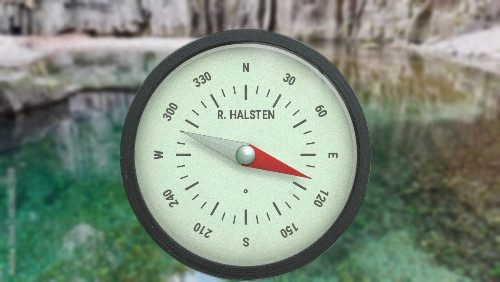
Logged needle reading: 110 °
